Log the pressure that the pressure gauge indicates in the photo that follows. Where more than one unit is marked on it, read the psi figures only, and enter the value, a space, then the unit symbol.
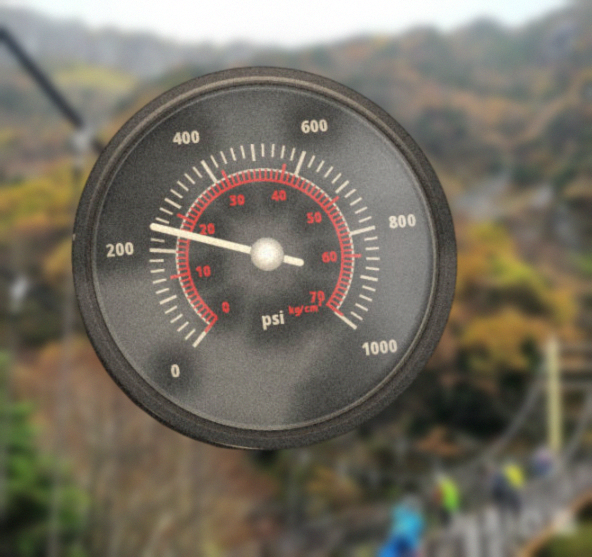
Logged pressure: 240 psi
